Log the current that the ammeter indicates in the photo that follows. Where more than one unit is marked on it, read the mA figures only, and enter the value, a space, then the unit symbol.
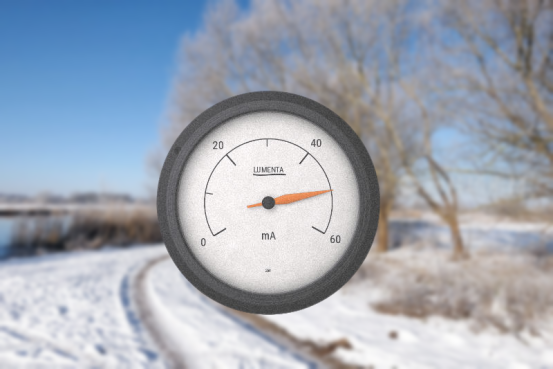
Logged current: 50 mA
